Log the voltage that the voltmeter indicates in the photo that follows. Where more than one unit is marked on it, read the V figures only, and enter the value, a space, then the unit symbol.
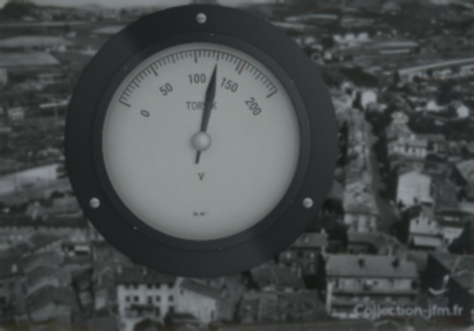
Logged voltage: 125 V
